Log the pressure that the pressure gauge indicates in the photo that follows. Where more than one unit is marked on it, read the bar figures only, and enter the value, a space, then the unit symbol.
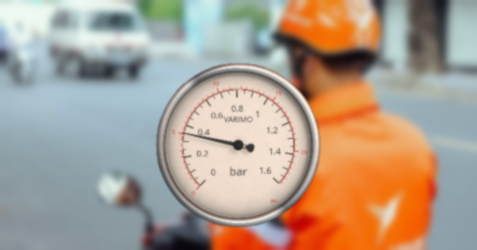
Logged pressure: 0.35 bar
